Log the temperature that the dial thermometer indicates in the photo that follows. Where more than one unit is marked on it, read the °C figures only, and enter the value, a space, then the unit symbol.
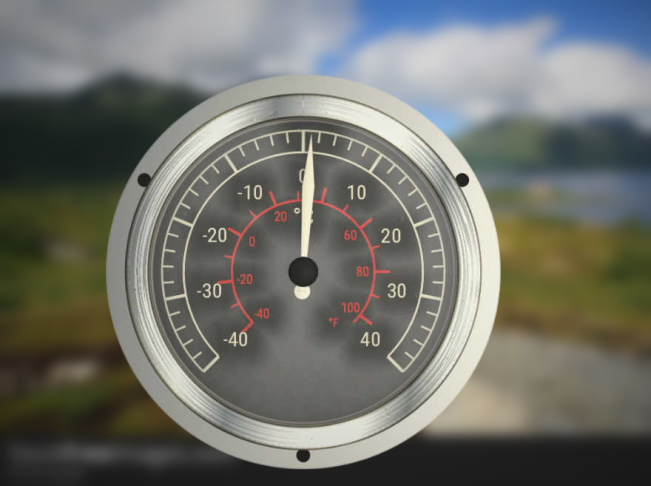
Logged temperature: 1 °C
